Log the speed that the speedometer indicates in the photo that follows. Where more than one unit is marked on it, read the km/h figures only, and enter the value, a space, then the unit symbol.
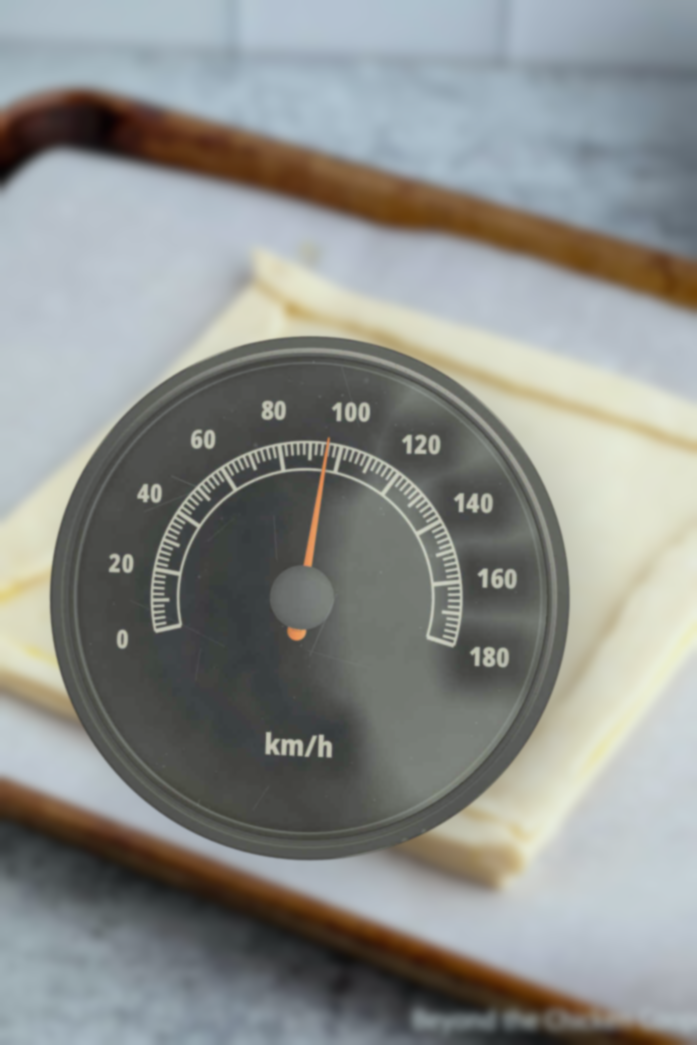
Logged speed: 96 km/h
